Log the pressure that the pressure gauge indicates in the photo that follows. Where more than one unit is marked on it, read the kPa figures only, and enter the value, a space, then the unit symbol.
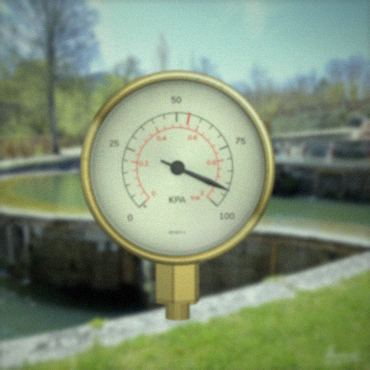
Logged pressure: 92.5 kPa
